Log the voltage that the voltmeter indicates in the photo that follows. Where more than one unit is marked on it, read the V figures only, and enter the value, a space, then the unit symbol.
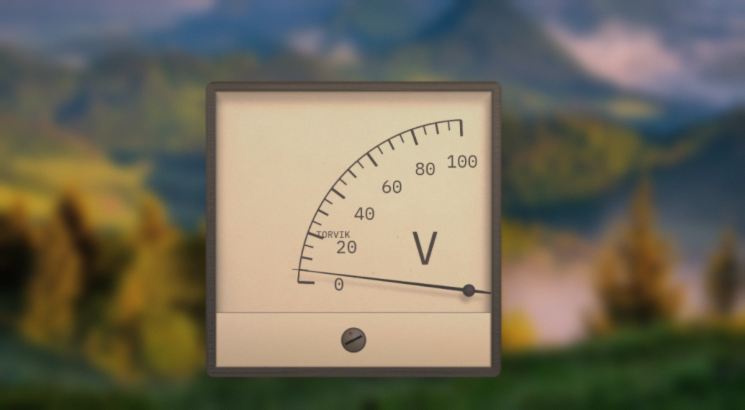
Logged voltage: 5 V
